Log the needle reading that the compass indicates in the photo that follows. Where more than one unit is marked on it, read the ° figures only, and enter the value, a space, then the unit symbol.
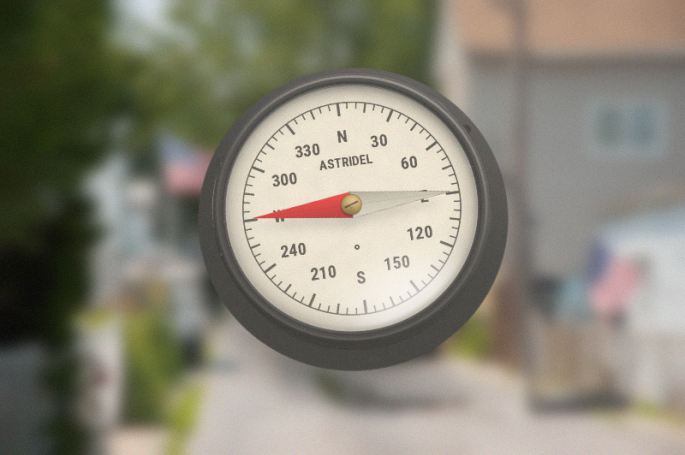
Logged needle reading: 270 °
